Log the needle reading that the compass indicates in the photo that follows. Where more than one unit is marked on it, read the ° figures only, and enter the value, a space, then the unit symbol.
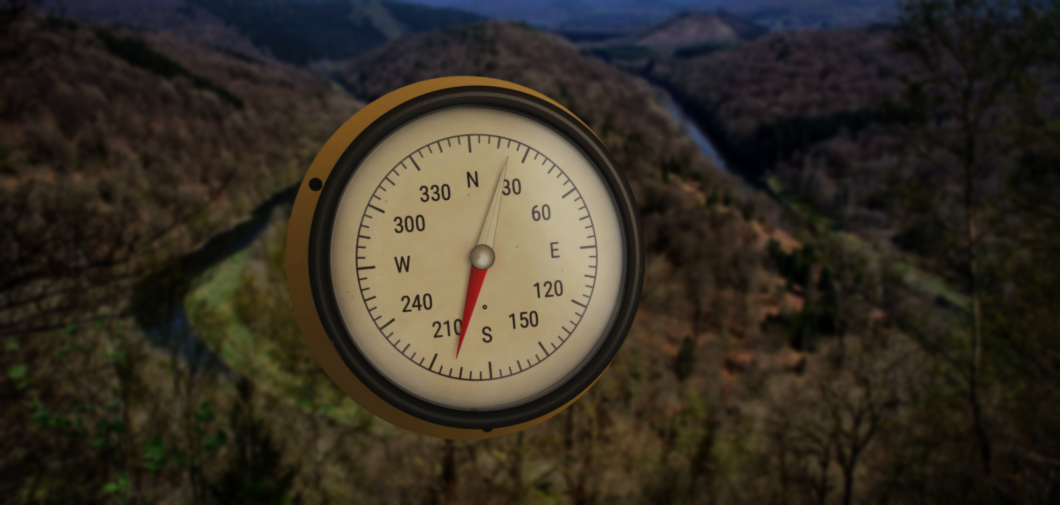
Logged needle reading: 200 °
